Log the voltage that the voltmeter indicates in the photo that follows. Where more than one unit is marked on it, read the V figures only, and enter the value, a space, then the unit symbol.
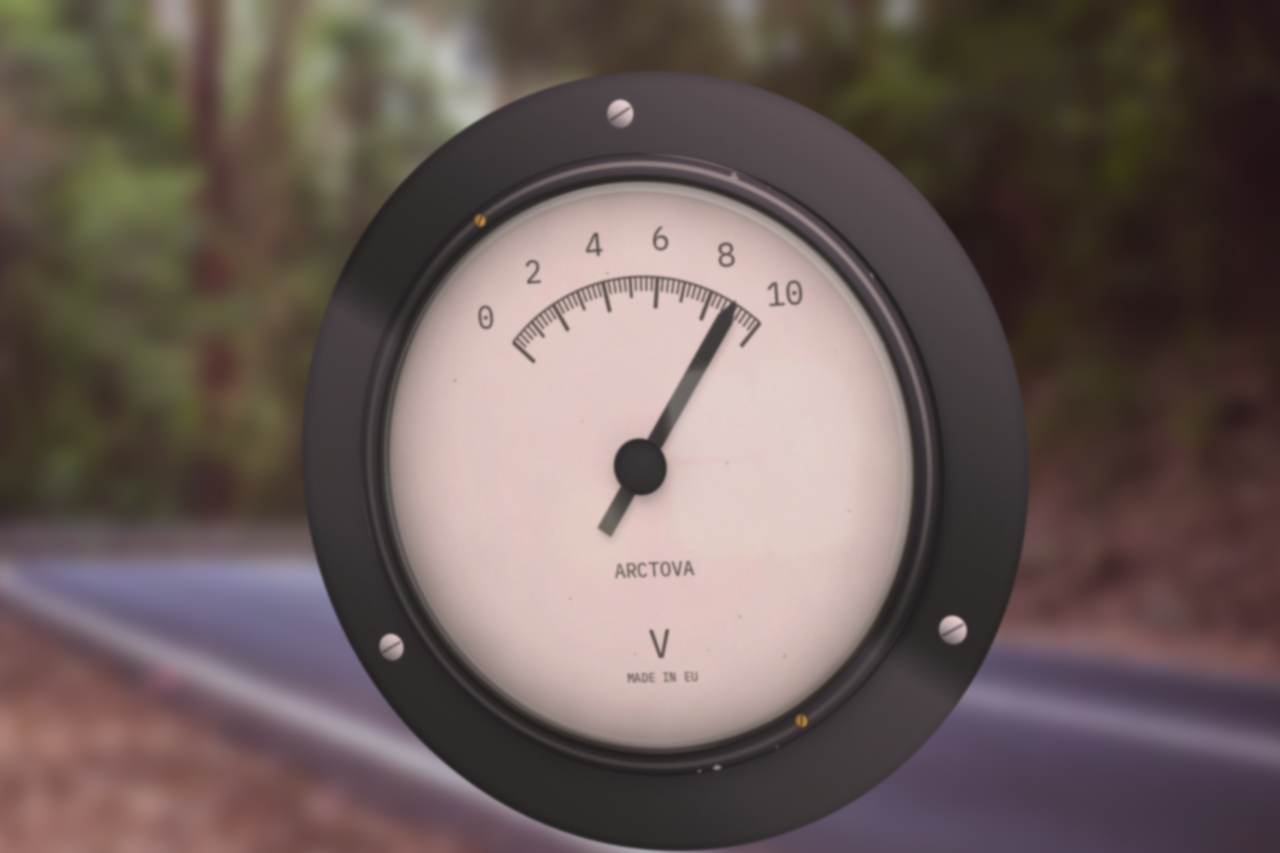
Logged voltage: 9 V
